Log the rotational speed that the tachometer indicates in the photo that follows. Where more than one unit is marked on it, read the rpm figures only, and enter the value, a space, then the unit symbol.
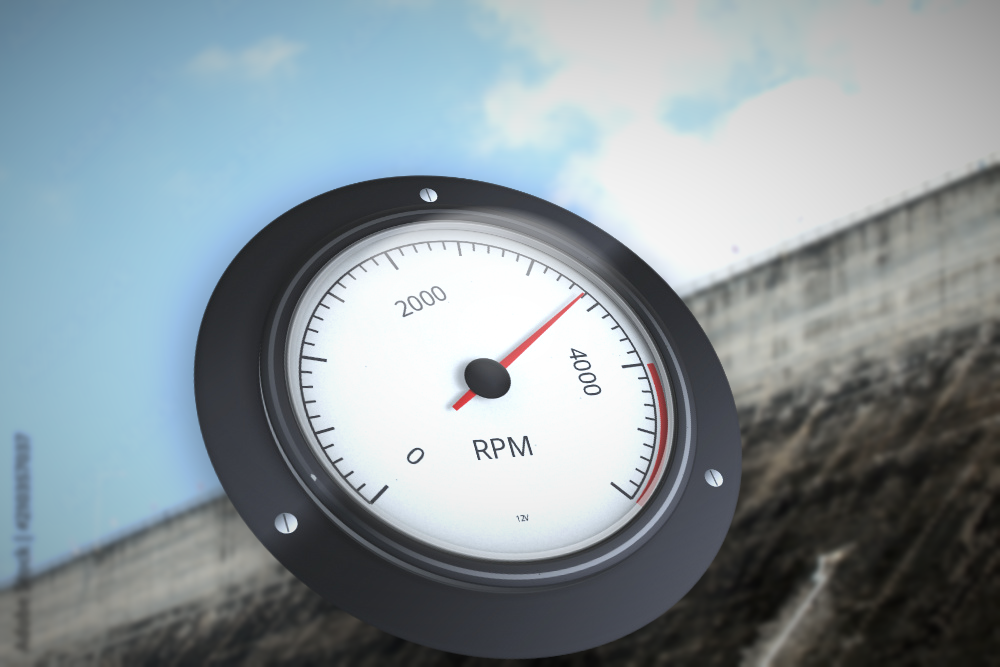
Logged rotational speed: 3400 rpm
